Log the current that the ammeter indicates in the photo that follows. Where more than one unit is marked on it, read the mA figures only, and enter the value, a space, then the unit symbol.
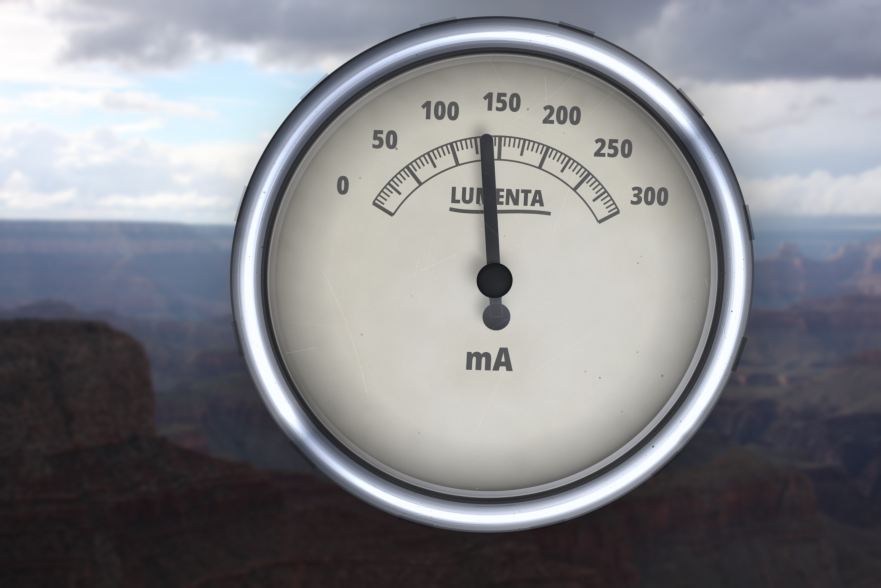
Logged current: 135 mA
